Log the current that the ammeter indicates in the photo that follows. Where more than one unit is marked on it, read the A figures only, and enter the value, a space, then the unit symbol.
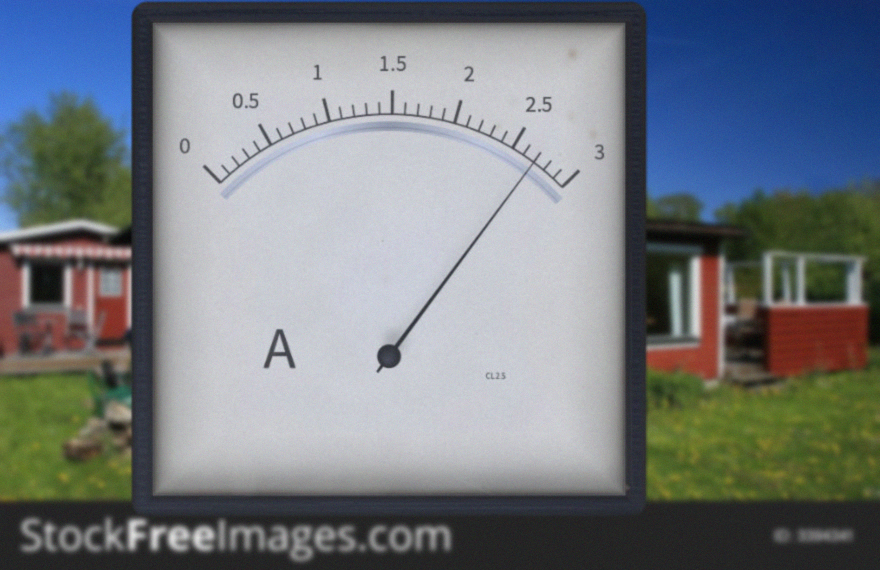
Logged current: 2.7 A
